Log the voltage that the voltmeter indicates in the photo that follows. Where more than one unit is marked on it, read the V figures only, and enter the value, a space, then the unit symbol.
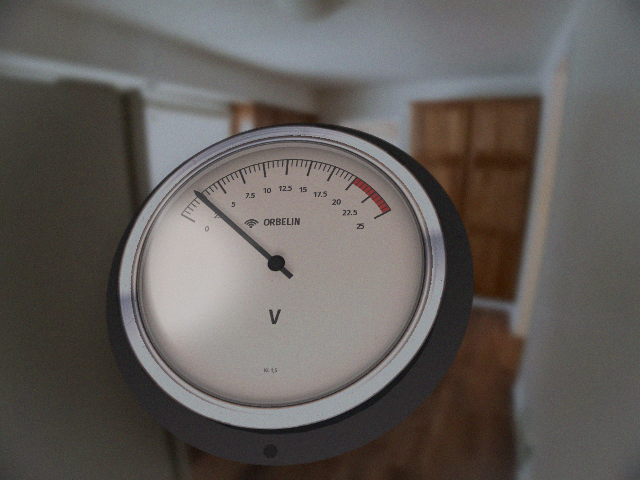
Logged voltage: 2.5 V
